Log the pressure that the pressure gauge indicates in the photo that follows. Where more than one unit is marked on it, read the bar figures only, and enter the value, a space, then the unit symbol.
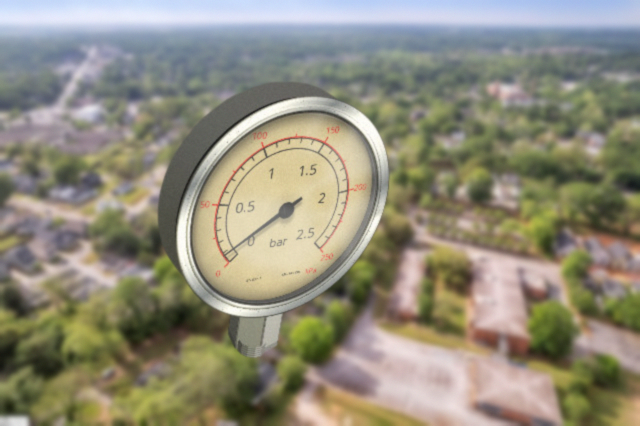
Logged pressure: 0.1 bar
